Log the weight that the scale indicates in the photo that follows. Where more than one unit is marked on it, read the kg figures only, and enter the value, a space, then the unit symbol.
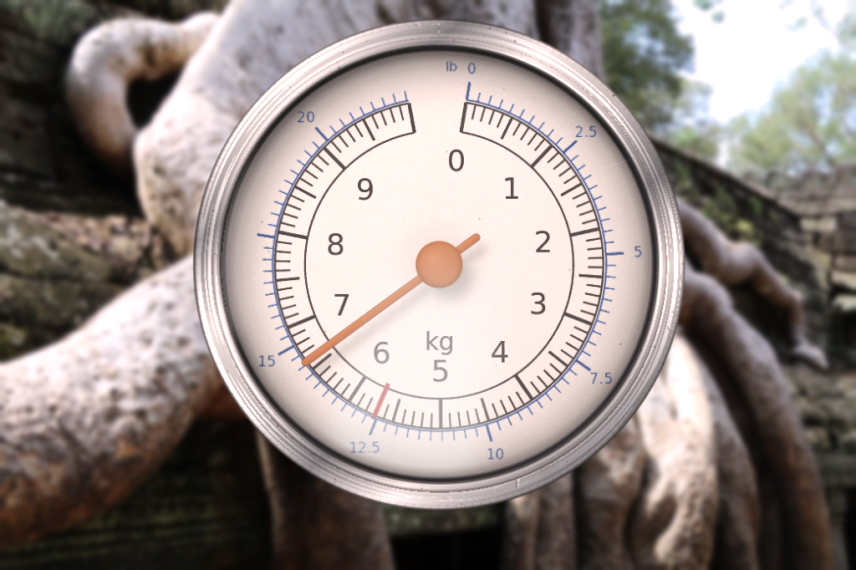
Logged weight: 6.6 kg
